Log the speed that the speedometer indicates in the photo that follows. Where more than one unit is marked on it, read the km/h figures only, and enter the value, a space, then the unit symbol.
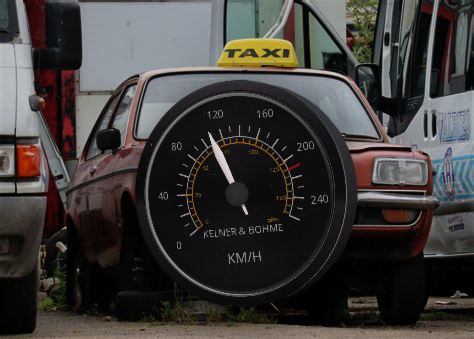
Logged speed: 110 km/h
